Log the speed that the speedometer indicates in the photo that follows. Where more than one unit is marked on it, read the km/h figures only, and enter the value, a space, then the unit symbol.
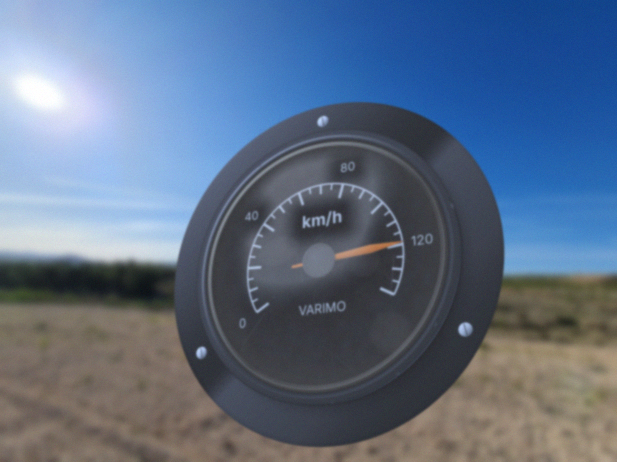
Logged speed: 120 km/h
